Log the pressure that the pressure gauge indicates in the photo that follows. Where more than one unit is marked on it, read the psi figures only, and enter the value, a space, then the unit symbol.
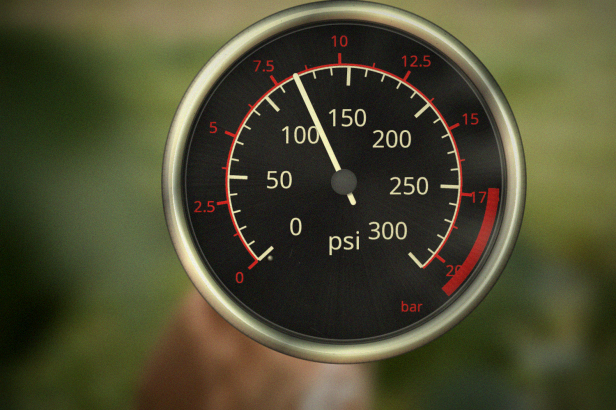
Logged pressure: 120 psi
